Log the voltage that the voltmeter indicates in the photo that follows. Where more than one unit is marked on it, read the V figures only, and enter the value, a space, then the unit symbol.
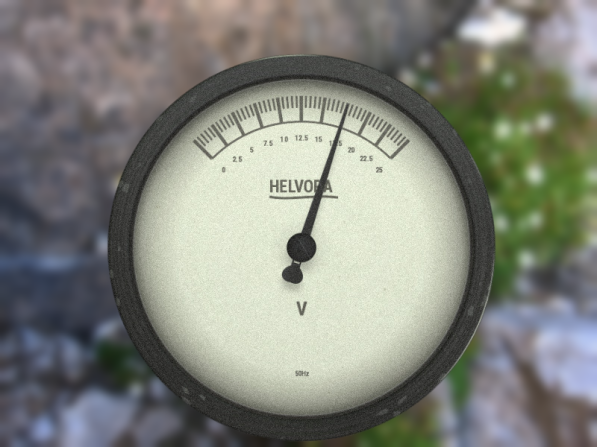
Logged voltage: 17.5 V
